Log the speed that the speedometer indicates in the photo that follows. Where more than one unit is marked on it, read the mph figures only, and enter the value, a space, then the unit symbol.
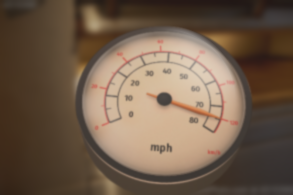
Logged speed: 75 mph
